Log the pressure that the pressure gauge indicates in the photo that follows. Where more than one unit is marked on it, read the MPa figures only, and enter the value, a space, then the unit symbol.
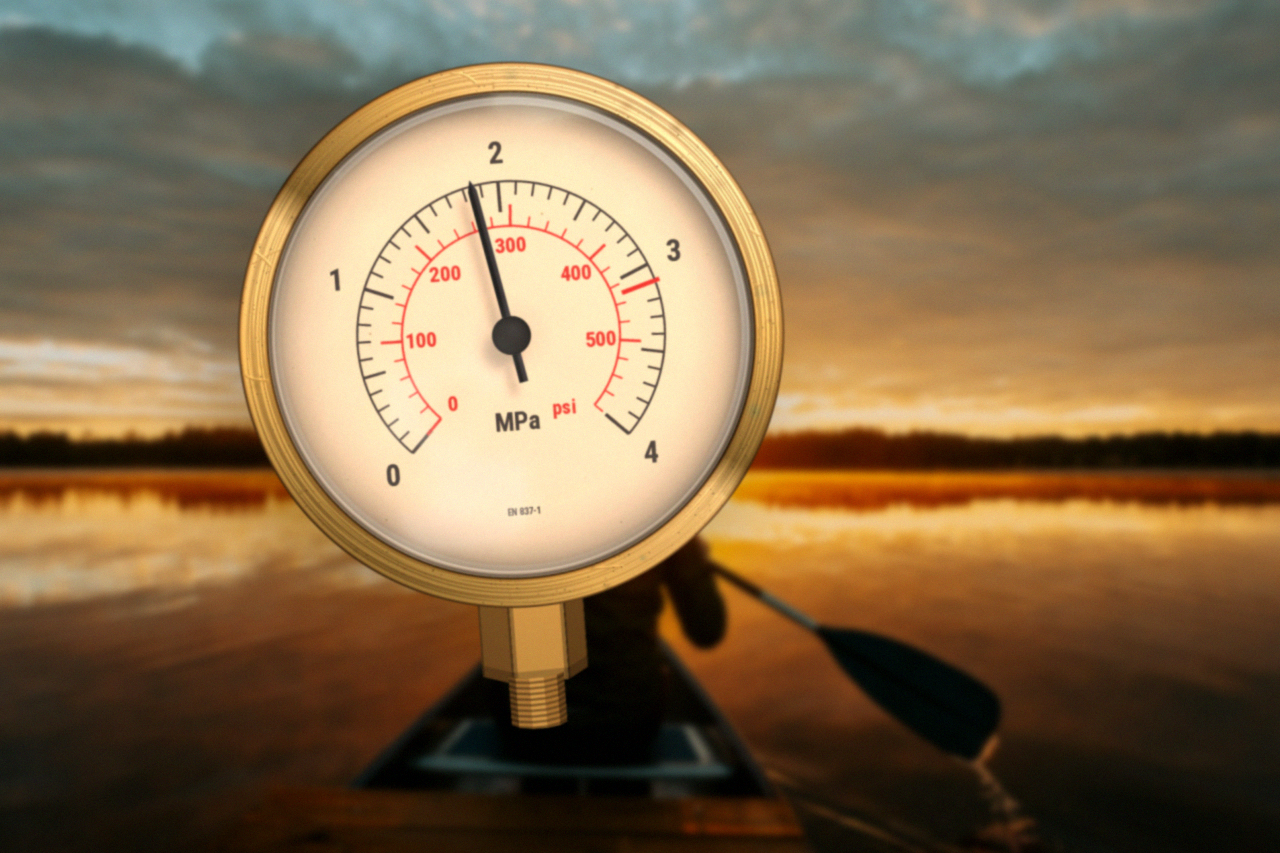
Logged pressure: 1.85 MPa
